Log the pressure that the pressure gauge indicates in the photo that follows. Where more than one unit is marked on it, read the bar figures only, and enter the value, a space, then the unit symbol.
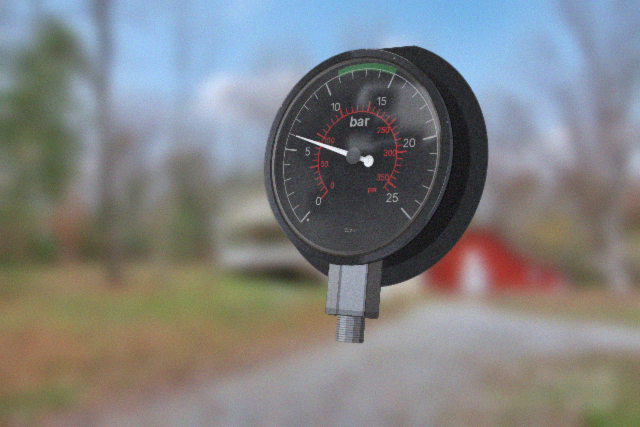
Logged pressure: 6 bar
